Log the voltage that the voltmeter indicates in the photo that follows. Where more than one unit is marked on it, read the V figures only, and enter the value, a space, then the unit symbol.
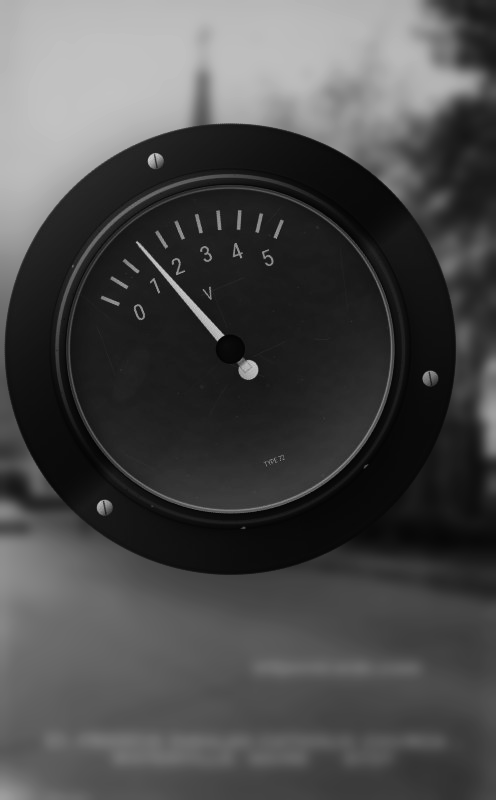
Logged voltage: 1.5 V
